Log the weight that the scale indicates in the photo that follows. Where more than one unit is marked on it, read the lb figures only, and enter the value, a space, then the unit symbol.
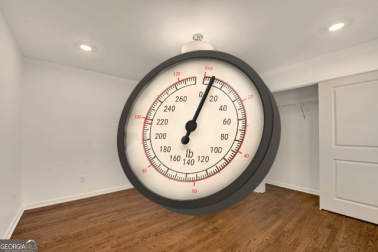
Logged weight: 10 lb
